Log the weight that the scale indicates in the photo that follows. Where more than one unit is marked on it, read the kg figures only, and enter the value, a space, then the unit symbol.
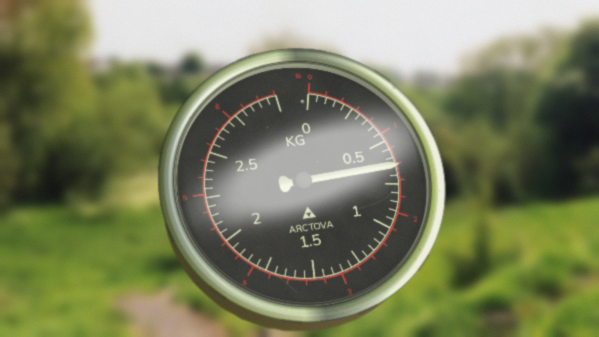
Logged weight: 0.65 kg
